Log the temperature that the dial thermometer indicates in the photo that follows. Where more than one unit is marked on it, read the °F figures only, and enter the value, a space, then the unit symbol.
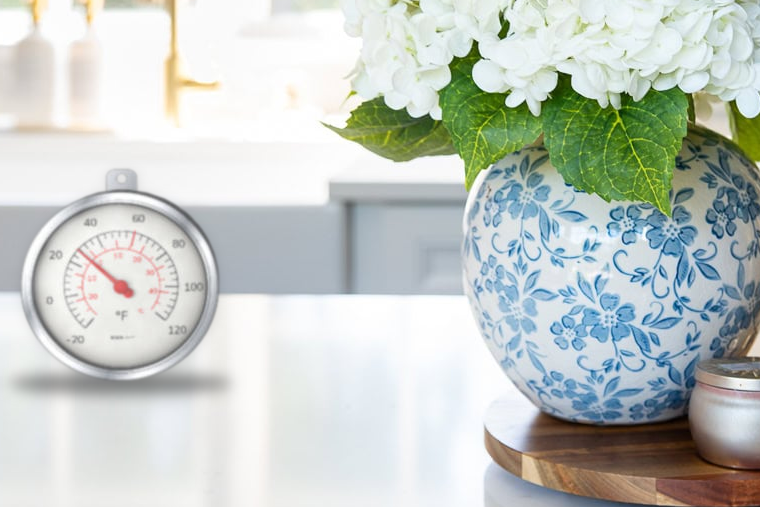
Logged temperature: 28 °F
